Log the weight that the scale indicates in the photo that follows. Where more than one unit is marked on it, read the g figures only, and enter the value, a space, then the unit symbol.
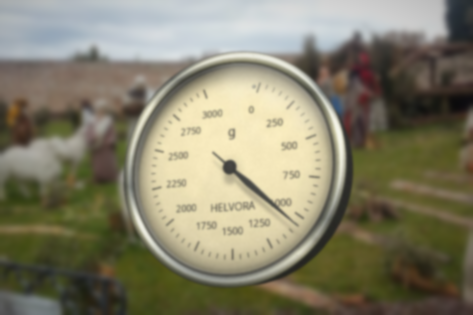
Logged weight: 1050 g
